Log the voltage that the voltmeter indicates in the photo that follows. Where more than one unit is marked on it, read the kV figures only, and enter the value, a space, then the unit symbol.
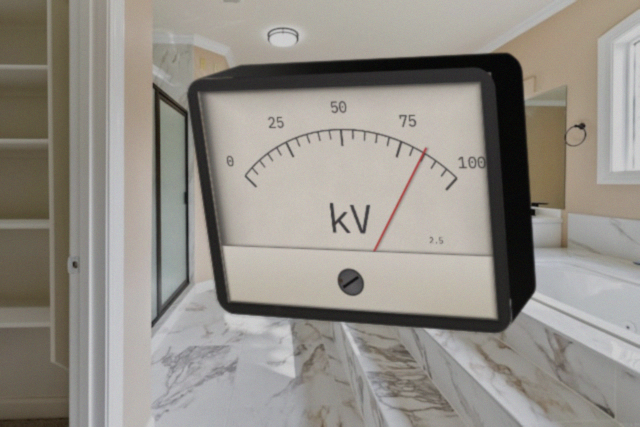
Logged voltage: 85 kV
